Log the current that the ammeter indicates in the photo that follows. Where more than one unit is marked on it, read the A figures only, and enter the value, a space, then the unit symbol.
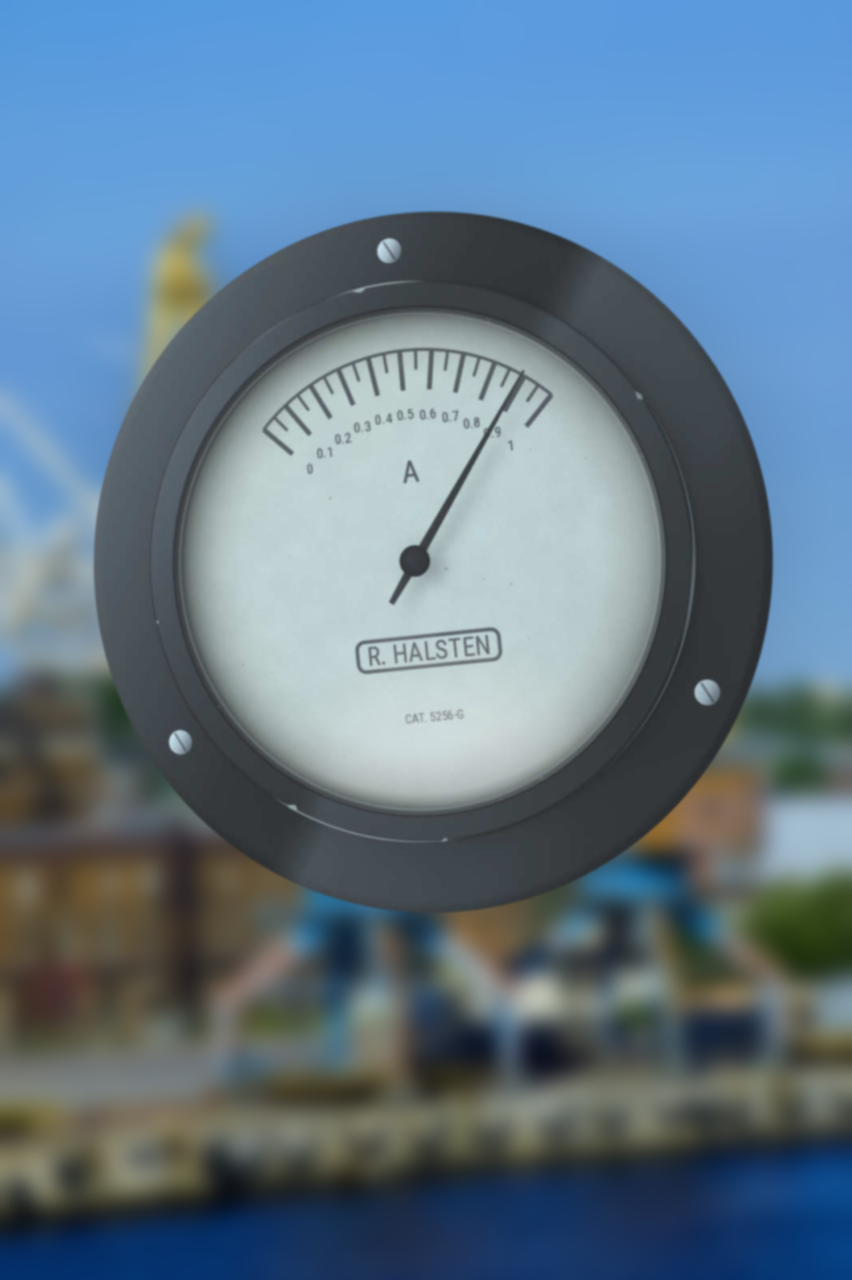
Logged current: 0.9 A
